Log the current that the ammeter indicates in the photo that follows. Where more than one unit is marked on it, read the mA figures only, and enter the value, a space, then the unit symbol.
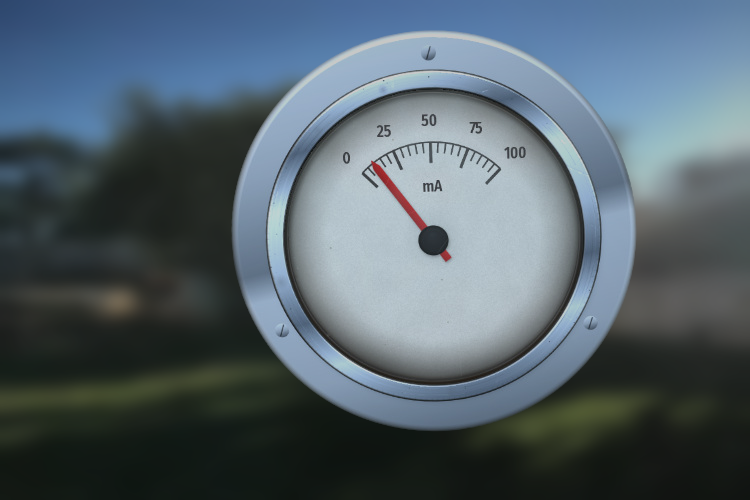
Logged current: 10 mA
